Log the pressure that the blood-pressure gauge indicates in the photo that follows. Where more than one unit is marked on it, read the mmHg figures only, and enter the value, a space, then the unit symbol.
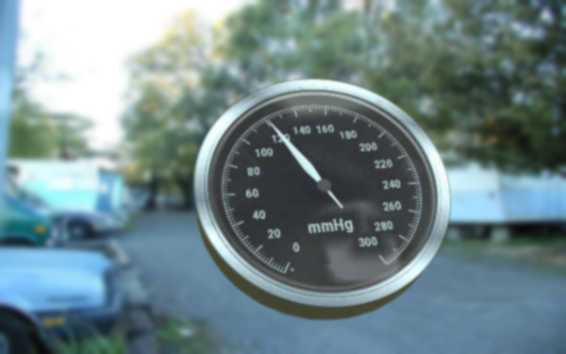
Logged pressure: 120 mmHg
